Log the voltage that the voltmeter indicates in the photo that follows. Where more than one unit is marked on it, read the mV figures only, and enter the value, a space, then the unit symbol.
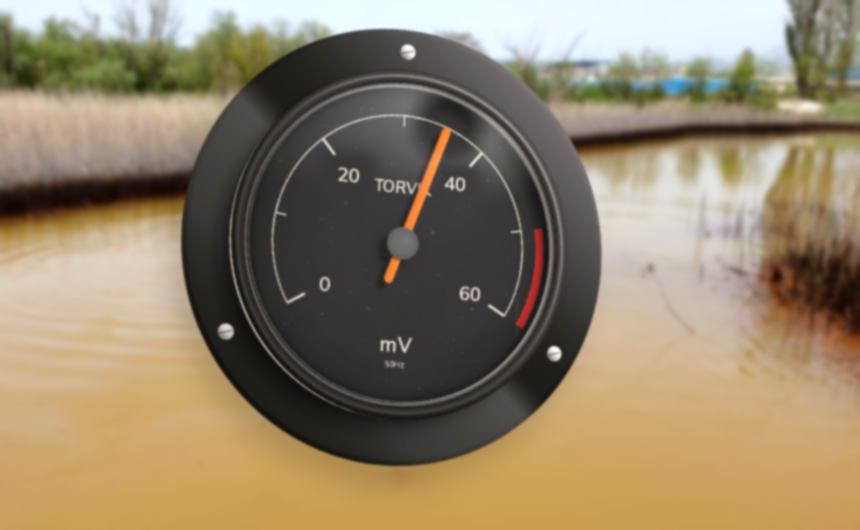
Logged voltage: 35 mV
